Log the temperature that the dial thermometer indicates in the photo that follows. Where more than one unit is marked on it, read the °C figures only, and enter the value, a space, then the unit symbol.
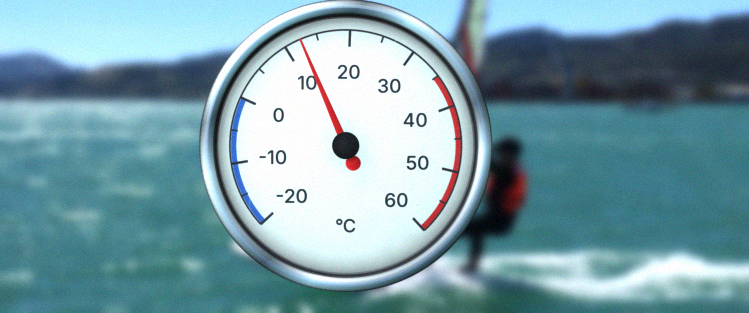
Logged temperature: 12.5 °C
